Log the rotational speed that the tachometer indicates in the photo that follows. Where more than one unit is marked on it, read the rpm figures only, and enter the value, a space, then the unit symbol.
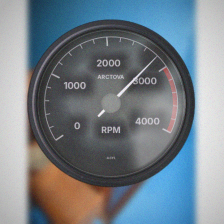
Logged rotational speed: 2800 rpm
